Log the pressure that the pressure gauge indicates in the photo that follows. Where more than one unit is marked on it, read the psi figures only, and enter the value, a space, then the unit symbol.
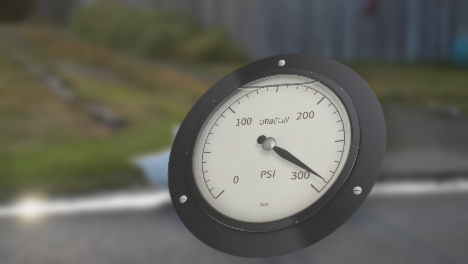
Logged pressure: 290 psi
